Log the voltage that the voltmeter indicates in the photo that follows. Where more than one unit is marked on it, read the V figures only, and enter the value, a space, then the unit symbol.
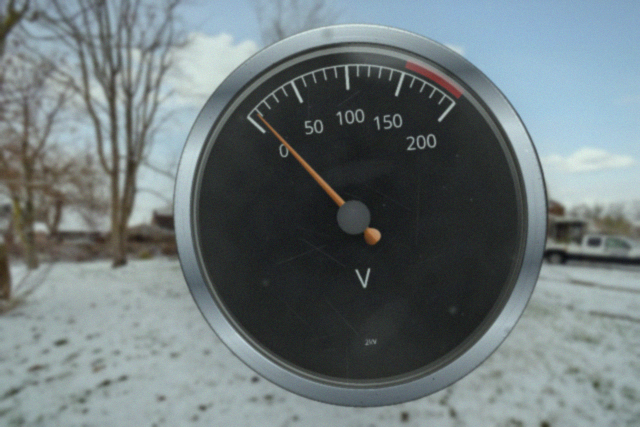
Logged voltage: 10 V
